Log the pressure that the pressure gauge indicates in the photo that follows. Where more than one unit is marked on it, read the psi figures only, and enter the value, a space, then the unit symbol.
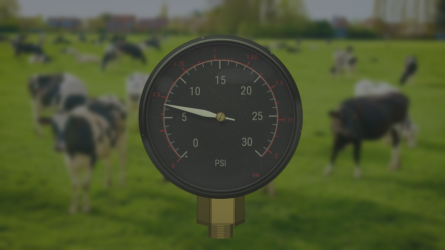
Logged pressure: 6.5 psi
